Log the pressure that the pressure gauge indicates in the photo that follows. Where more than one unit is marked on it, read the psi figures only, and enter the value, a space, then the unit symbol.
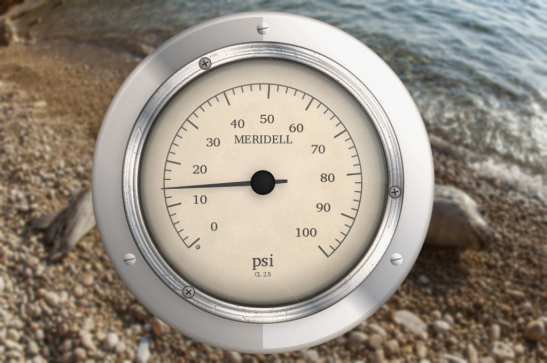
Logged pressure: 14 psi
